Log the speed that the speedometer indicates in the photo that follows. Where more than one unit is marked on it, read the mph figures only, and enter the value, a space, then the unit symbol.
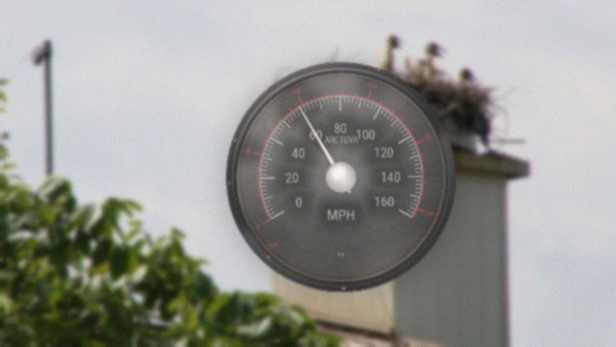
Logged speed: 60 mph
